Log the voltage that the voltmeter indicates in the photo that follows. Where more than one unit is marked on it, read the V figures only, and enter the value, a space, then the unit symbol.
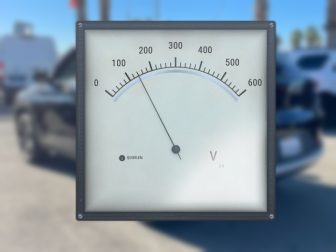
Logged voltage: 140 V
